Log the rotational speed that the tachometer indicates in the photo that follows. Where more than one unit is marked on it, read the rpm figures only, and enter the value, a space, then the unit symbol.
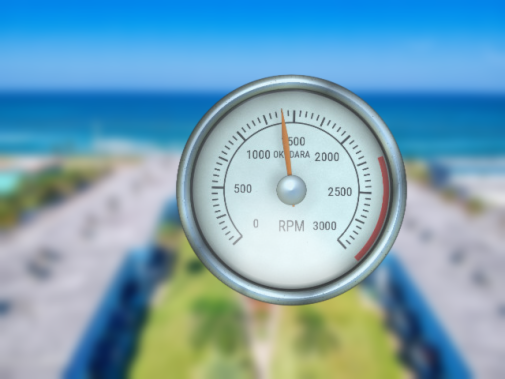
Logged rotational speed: 1400 rpm
